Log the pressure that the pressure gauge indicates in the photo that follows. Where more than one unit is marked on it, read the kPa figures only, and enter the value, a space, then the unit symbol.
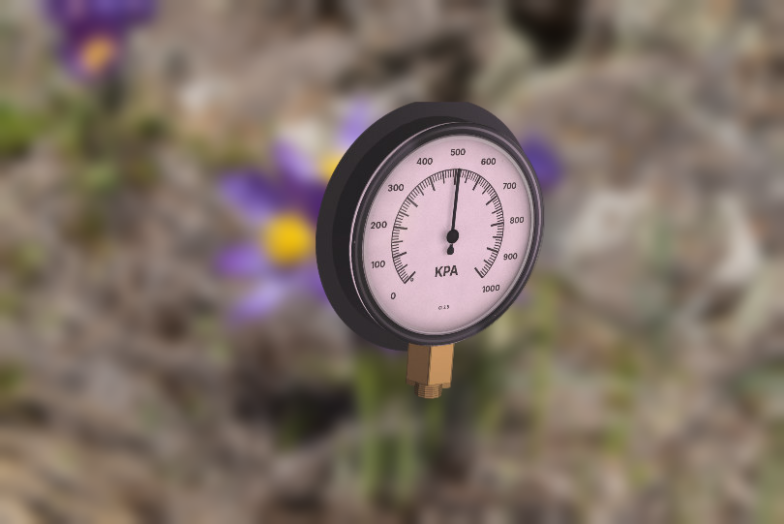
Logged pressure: 500 kPa
